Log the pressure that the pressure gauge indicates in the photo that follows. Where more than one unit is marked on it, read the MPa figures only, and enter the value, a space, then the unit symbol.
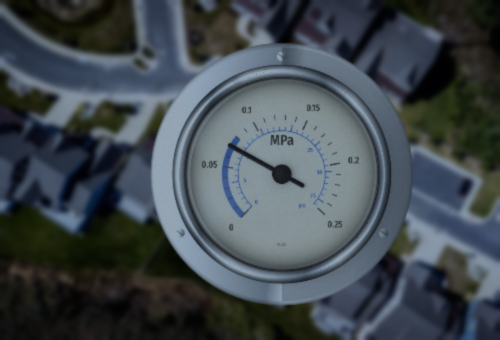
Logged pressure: 0.07 MPa
